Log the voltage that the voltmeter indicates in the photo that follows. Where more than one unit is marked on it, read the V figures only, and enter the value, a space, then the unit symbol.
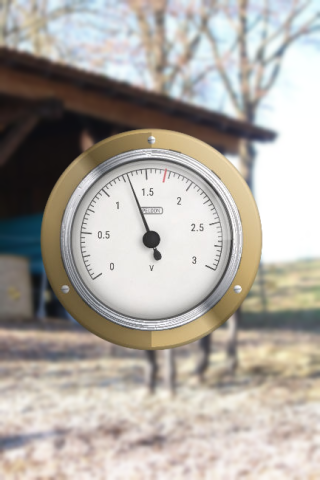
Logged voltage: 1.3 V
